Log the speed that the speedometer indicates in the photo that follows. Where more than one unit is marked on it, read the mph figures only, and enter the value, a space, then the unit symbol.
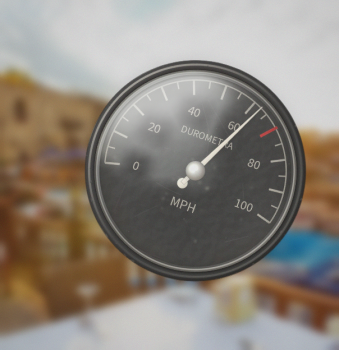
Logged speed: 62.5 mph
